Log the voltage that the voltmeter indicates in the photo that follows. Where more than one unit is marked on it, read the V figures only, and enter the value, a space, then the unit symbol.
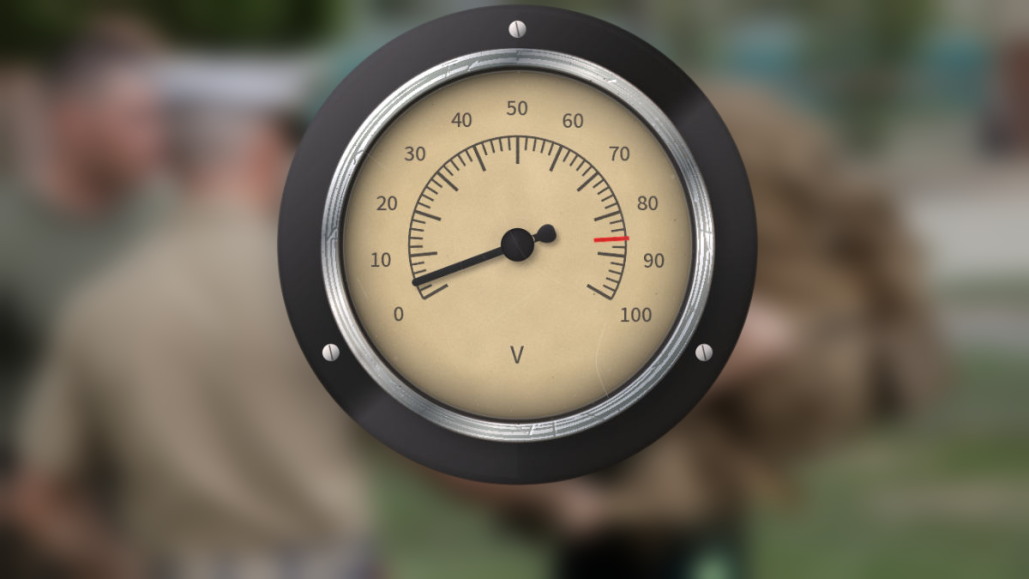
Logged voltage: 4 V
